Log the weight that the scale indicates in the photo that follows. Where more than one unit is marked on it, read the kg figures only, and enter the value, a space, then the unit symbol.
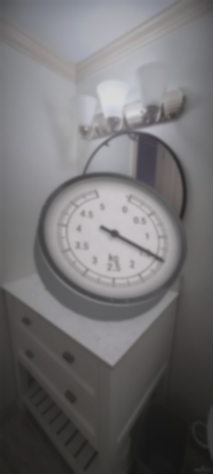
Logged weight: 1.5 kg
